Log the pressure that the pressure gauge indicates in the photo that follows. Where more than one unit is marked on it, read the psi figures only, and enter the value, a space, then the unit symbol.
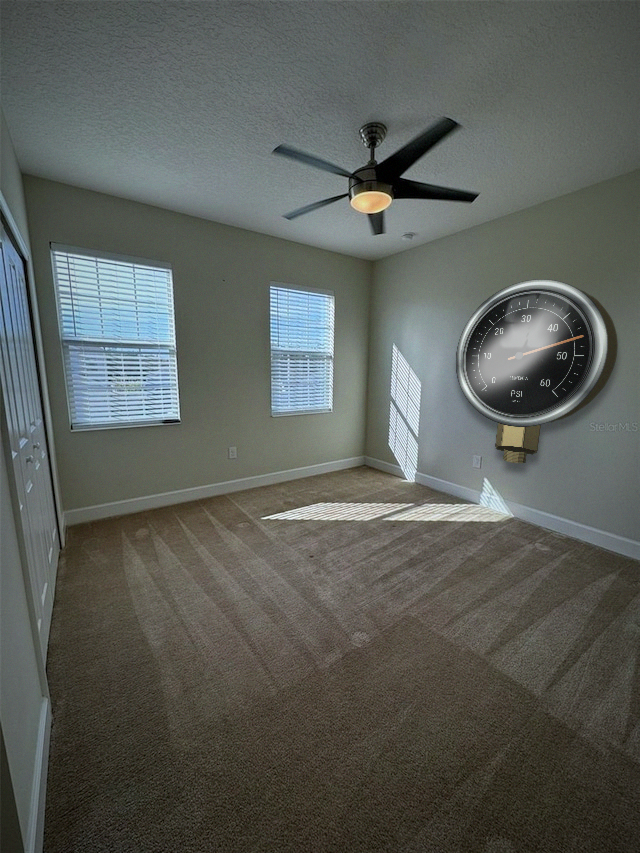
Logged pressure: 46 psi
